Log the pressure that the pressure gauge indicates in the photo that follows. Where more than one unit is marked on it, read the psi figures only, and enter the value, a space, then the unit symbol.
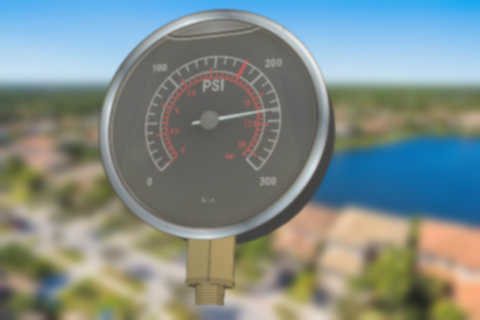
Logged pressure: 240 psi
